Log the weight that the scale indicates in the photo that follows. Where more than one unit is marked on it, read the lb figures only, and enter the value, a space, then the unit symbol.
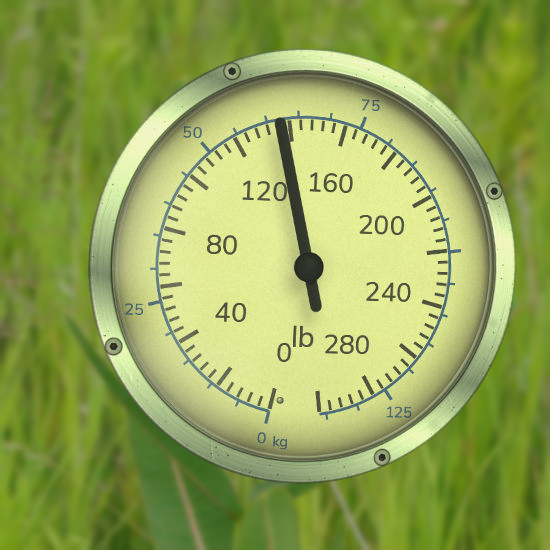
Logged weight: 136 lb
